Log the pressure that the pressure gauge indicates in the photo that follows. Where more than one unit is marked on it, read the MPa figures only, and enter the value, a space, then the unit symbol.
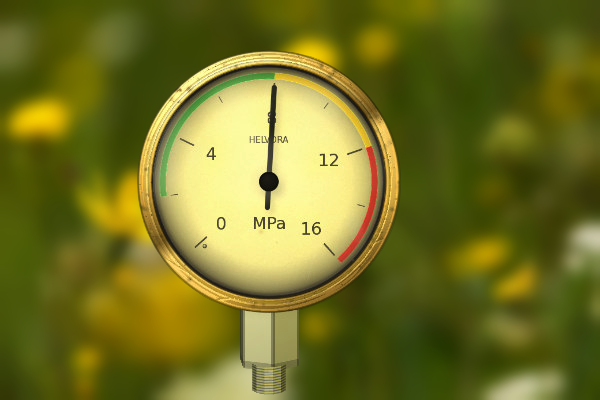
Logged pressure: 8 MPa
